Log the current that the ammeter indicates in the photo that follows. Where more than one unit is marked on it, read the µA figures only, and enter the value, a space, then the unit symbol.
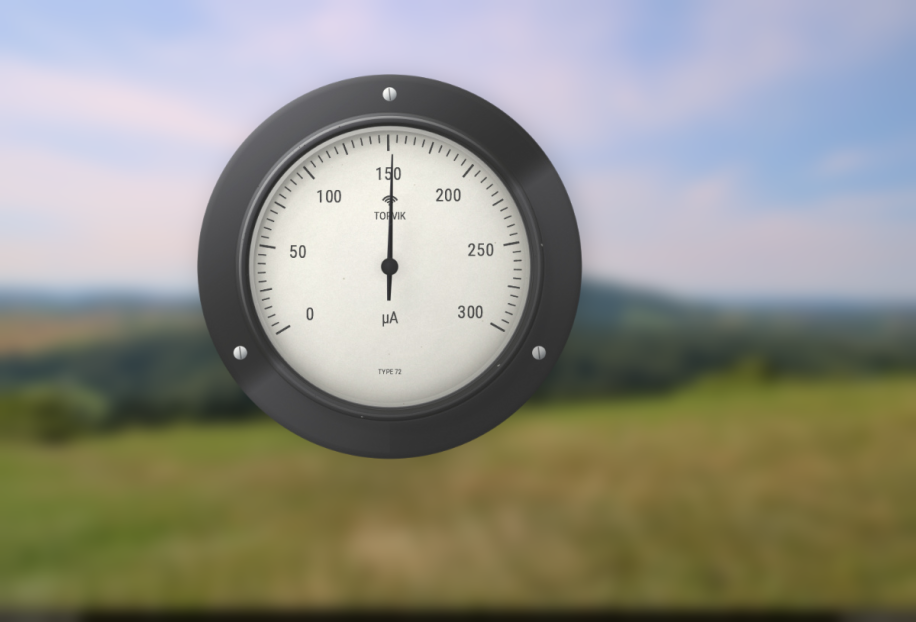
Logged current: 152.5 µA
